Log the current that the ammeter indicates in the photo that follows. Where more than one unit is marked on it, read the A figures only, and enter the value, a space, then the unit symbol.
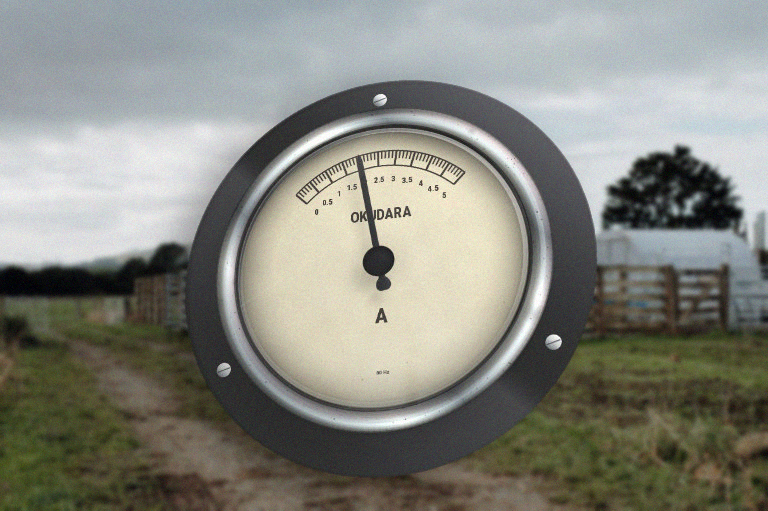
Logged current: 2 A
